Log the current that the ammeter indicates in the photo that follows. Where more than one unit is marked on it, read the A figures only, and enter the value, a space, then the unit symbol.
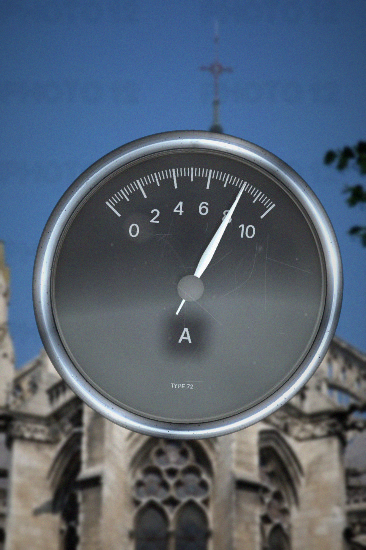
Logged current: 8 A
